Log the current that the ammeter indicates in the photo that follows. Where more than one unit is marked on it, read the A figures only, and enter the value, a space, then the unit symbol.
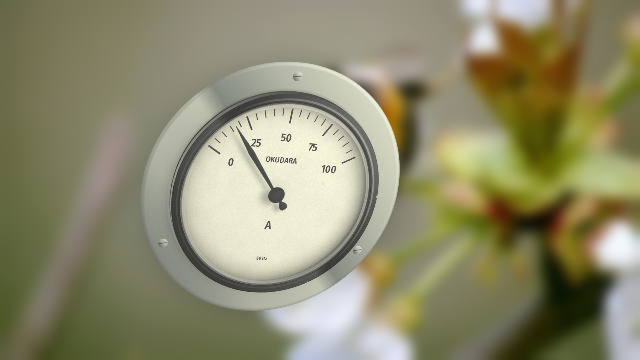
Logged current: 17.5 A
